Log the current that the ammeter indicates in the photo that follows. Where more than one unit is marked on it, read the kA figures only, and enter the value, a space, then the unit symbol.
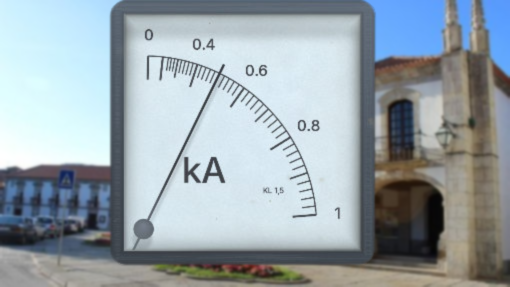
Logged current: 0.5 kA
